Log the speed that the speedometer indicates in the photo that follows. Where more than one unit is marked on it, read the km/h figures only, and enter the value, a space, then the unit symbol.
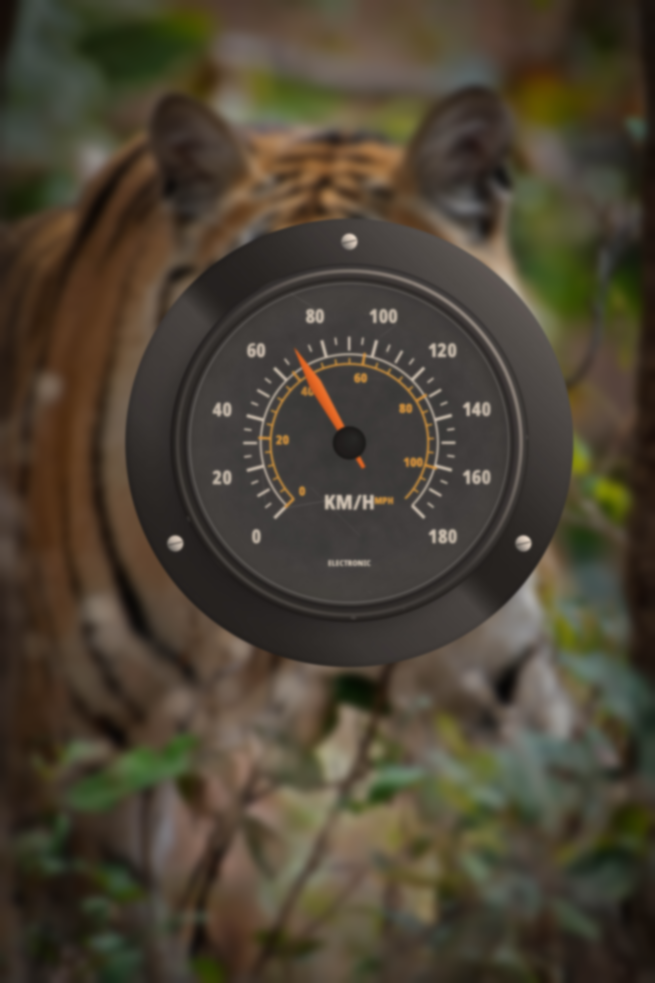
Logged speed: 70 km/h
